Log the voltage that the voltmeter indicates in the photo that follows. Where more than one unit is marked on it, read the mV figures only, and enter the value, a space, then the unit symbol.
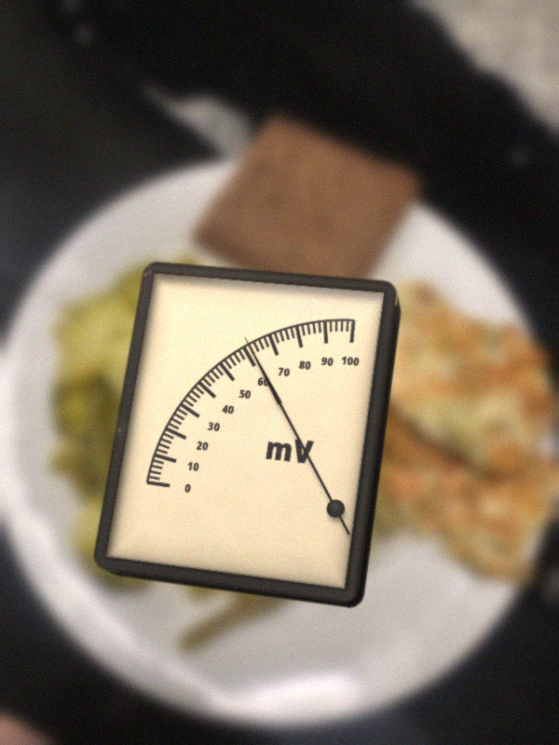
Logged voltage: 62 mV
